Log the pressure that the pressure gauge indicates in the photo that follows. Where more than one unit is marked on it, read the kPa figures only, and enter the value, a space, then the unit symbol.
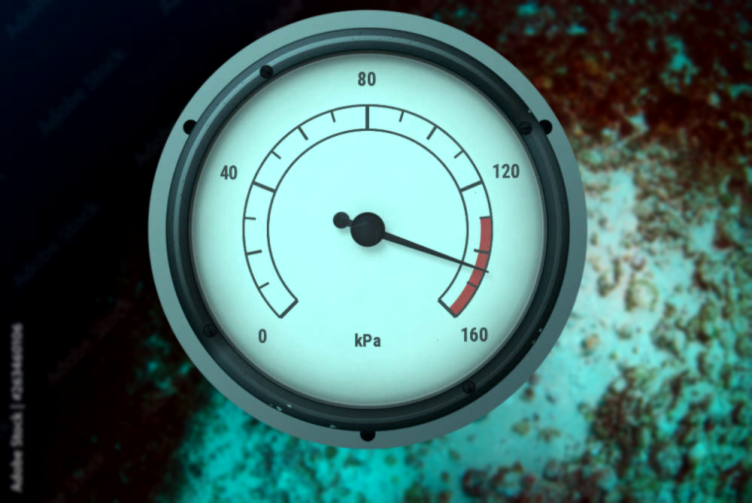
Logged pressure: 145 kPa
